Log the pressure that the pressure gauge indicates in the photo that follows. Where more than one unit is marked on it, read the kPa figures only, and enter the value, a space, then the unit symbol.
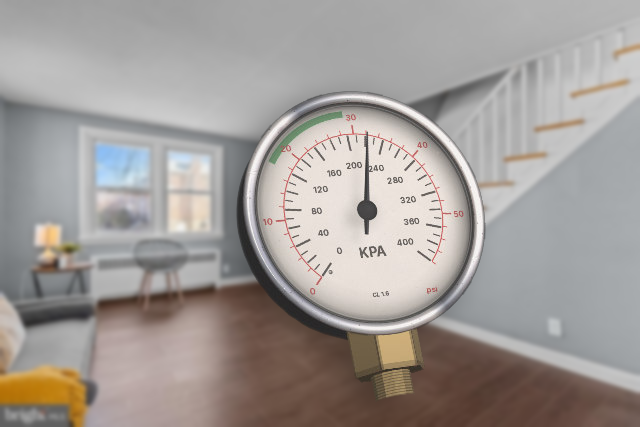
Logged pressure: 220 kPa
